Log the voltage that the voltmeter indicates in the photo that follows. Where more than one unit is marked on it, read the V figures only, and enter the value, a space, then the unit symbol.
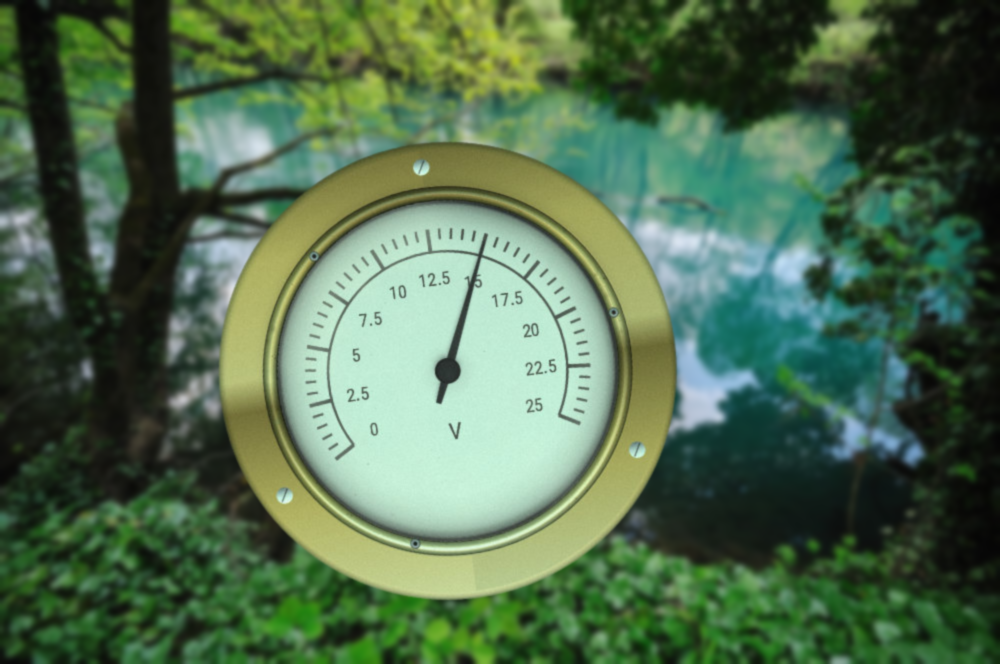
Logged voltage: 15 V
